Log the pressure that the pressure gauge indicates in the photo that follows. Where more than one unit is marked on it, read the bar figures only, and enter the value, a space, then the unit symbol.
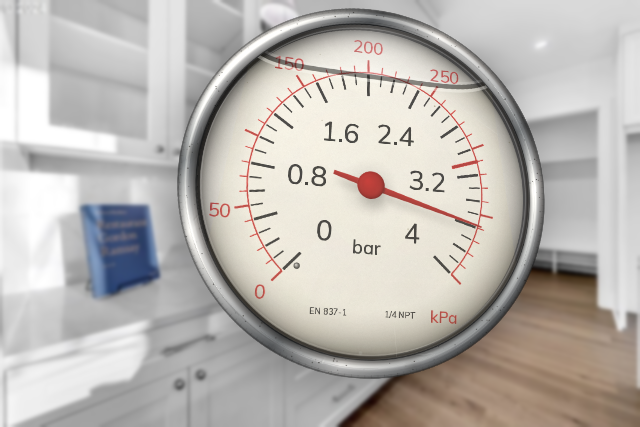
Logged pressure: 3.6 bar
